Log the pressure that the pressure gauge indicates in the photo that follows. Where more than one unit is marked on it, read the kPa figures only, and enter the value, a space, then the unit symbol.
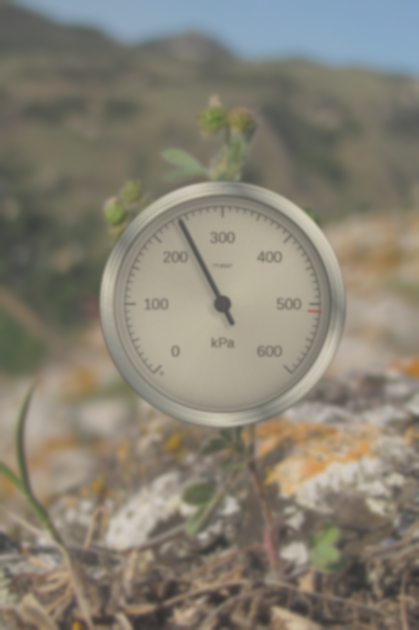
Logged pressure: 240 kPa
